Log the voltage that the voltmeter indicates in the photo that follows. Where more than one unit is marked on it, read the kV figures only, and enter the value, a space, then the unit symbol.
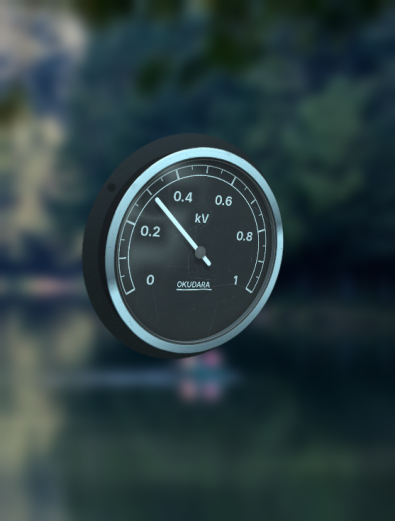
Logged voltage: 0.3 kV
